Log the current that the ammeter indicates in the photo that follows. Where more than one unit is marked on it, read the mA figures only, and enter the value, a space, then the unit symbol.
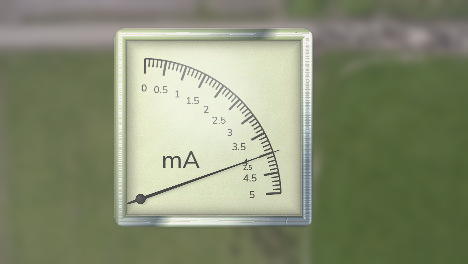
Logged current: 4 mA
